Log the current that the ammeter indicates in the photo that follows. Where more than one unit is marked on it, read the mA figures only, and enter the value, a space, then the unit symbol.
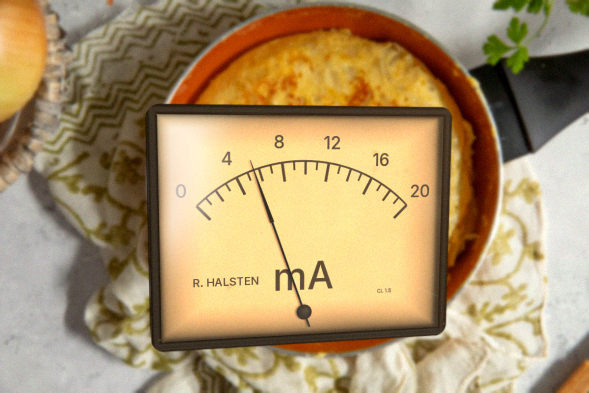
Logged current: 5.5 mA
